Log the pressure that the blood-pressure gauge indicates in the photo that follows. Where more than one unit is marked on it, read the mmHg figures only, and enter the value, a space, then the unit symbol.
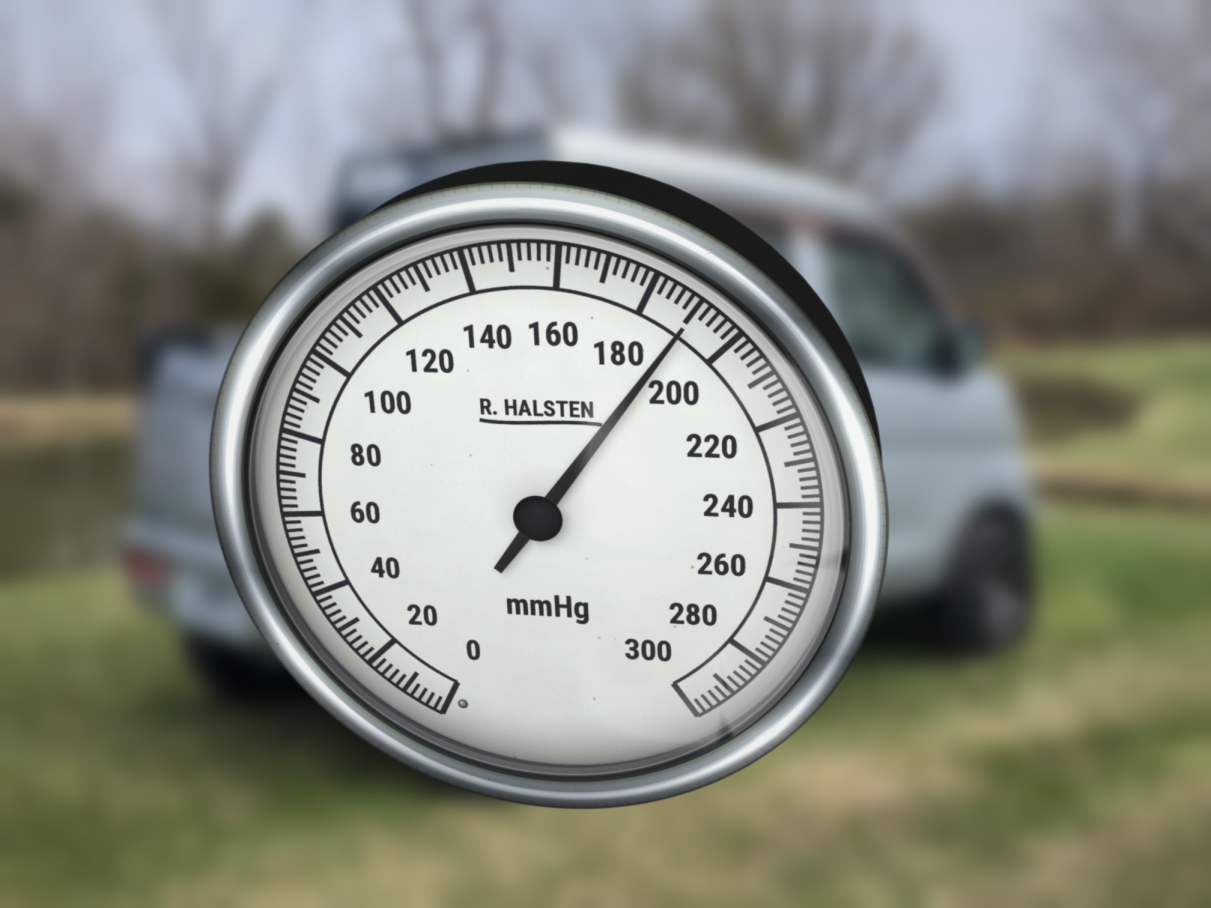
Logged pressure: 190 mmHg
